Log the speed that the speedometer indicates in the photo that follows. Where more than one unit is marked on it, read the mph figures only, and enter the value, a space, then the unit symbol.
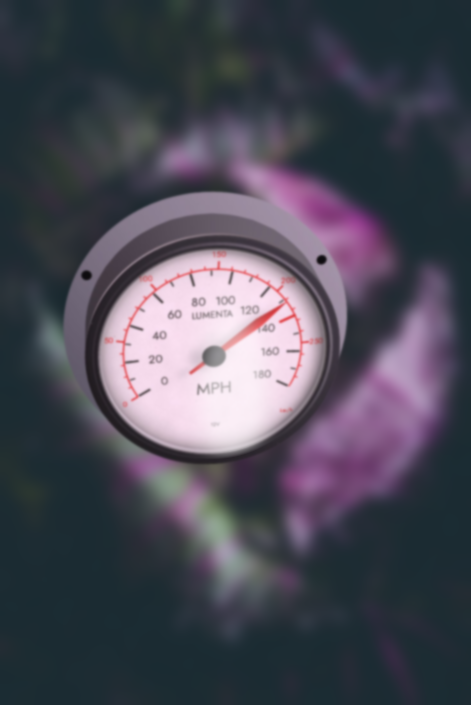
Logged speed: 130 mph
